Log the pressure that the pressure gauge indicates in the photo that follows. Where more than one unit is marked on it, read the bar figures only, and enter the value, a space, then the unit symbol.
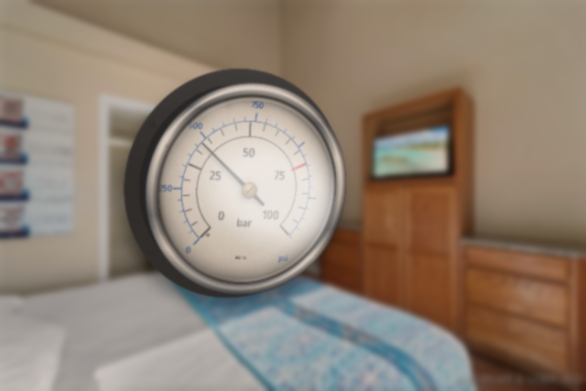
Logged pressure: 32.5 bar
